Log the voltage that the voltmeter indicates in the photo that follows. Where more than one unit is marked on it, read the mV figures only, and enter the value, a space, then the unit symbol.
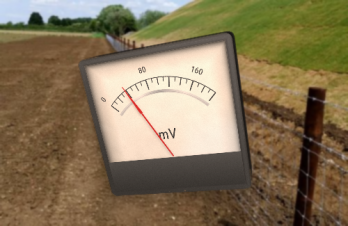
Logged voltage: 40 mV
